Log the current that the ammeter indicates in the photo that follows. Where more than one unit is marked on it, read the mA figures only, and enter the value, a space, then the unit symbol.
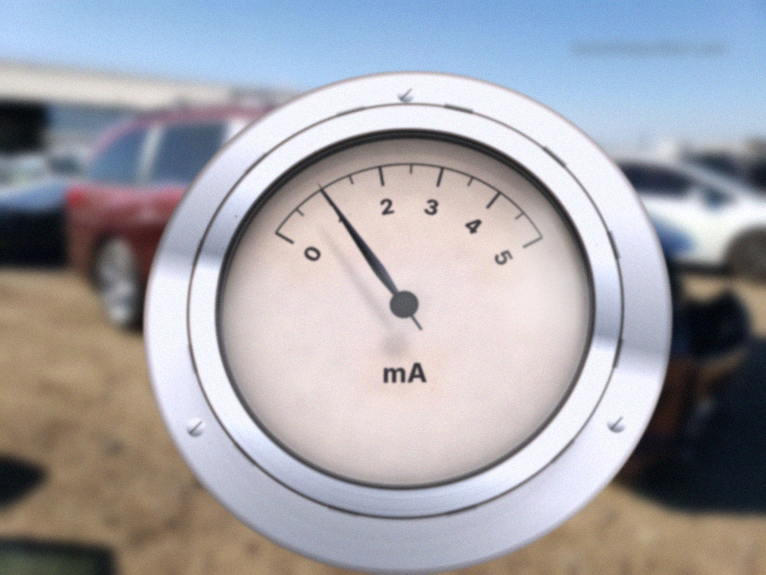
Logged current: 1 mA
